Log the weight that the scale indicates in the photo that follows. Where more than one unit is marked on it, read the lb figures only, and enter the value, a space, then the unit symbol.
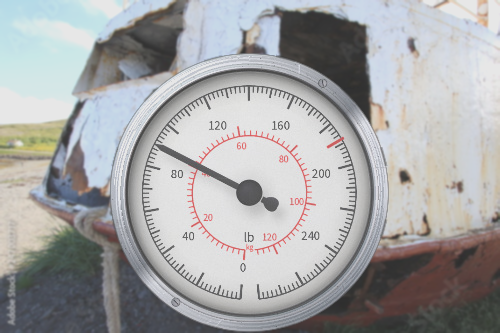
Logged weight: 90 lb
